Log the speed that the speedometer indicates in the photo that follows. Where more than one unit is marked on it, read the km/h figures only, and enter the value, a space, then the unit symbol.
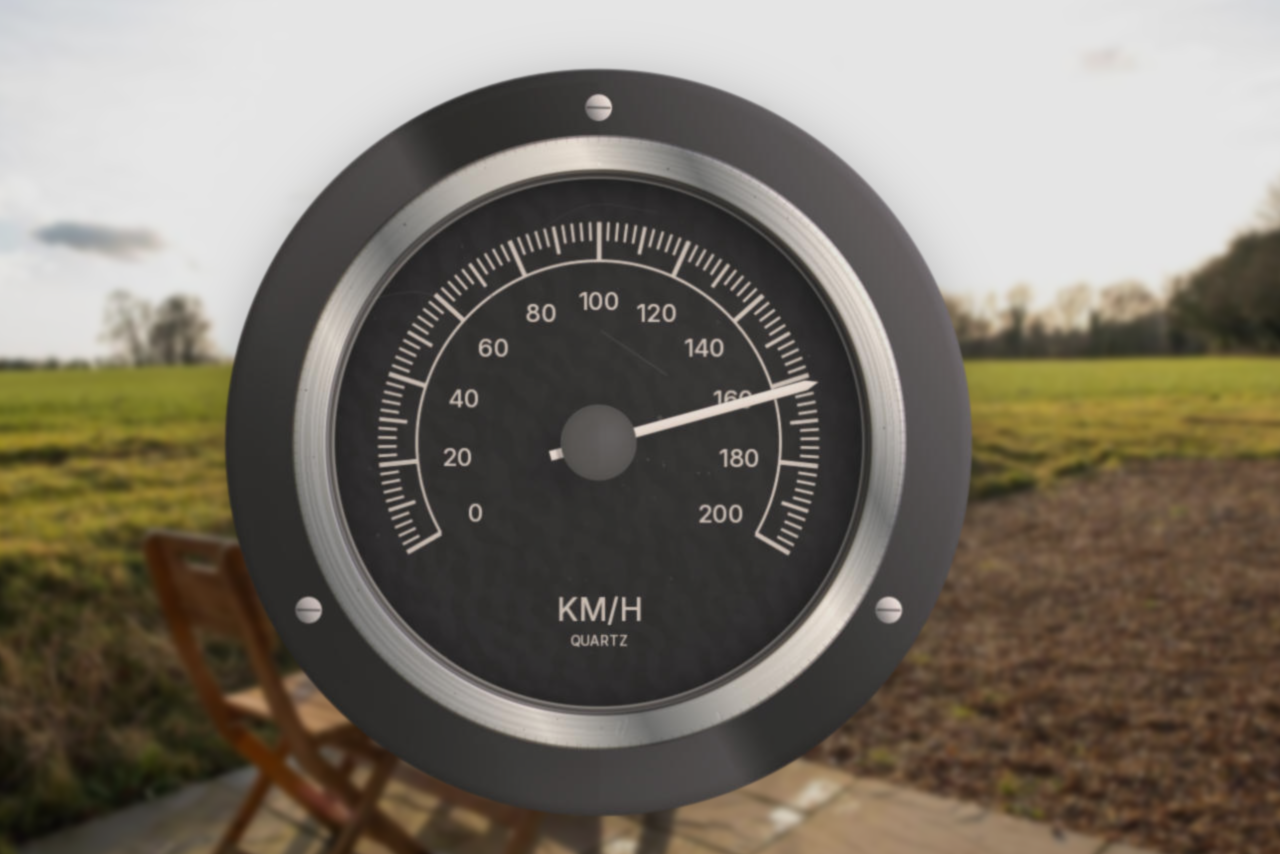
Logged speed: 162 km/h
